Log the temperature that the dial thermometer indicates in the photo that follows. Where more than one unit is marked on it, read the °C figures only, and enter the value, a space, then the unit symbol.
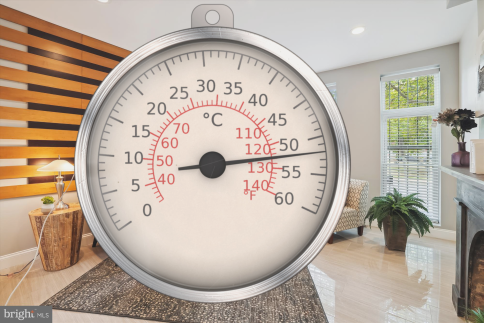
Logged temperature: 52 °C
